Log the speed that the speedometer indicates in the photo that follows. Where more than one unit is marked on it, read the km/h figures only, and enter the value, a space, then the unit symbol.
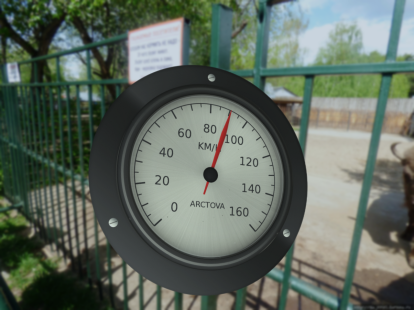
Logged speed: 90 km/h
